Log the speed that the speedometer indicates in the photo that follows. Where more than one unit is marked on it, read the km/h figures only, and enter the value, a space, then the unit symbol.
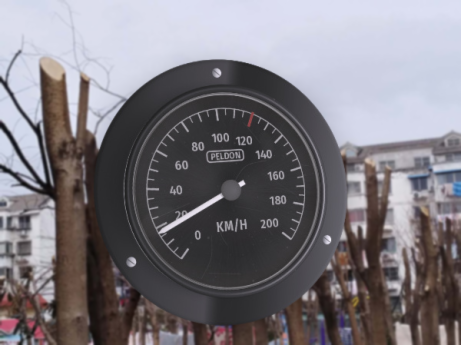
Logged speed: 17.5 km/h
